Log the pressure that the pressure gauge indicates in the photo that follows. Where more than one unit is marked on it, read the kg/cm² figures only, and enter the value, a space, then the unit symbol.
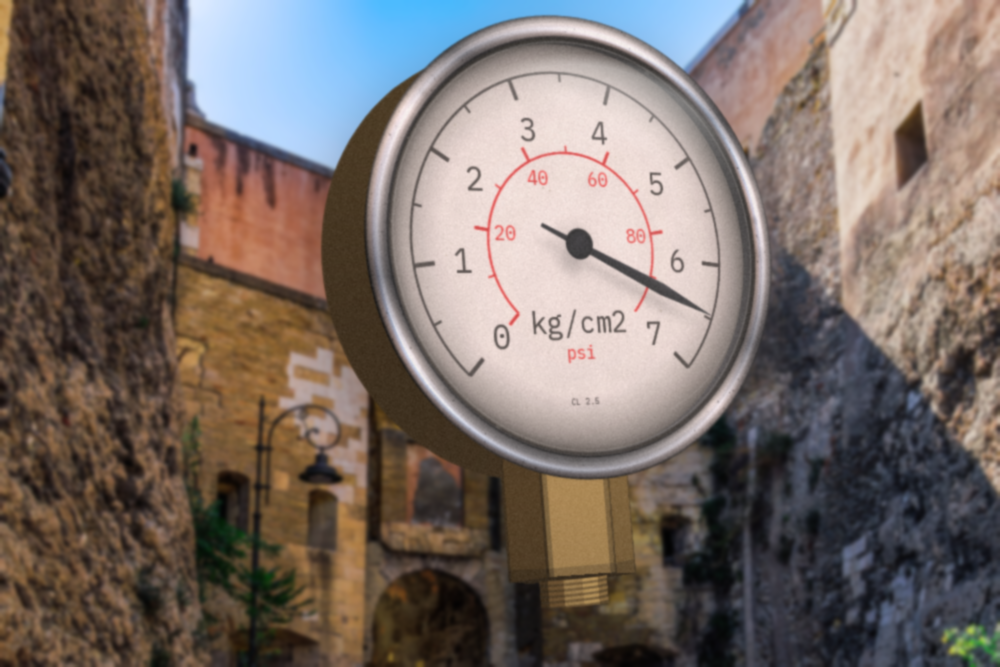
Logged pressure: 6.5 kg/cm²
